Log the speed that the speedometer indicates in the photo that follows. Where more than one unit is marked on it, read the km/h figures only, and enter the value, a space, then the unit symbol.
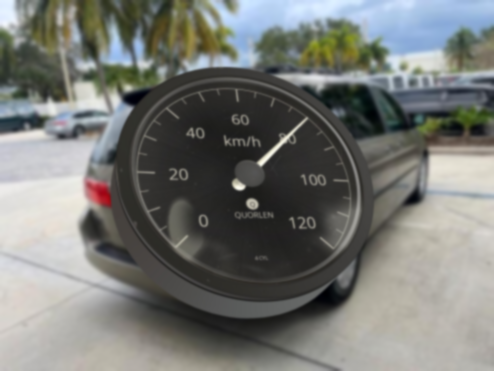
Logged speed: 80 km/h
